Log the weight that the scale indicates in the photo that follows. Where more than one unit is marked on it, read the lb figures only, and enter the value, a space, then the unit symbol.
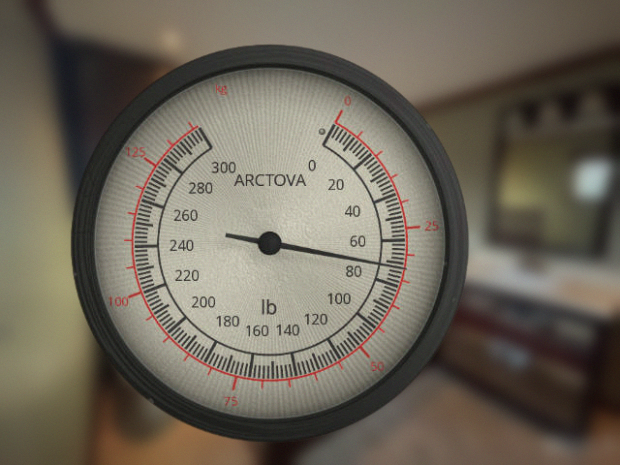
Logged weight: 72 lb
